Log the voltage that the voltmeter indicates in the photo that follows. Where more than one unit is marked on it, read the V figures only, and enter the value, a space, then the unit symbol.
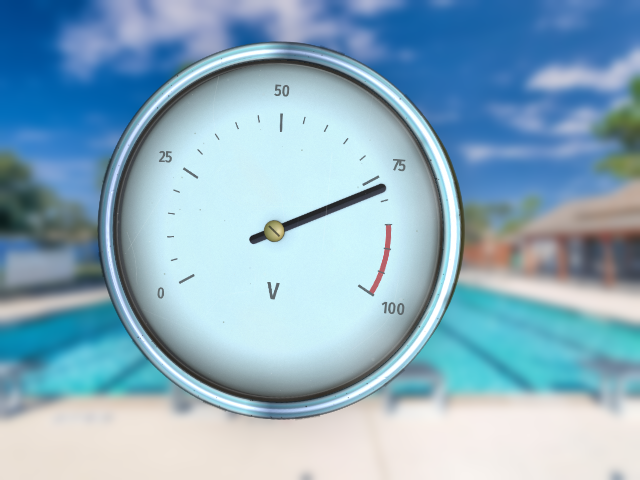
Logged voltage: 77.5 V
